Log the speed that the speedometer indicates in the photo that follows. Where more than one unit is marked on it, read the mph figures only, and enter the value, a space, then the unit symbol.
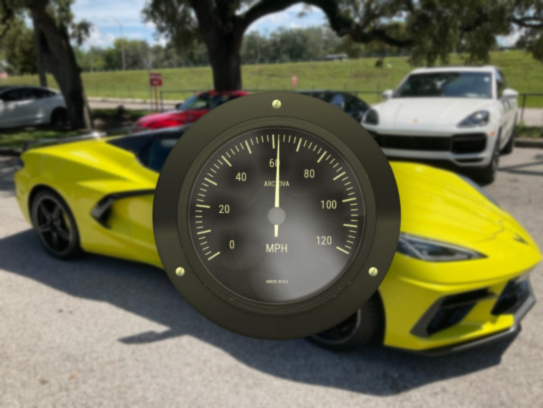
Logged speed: 62 mph
